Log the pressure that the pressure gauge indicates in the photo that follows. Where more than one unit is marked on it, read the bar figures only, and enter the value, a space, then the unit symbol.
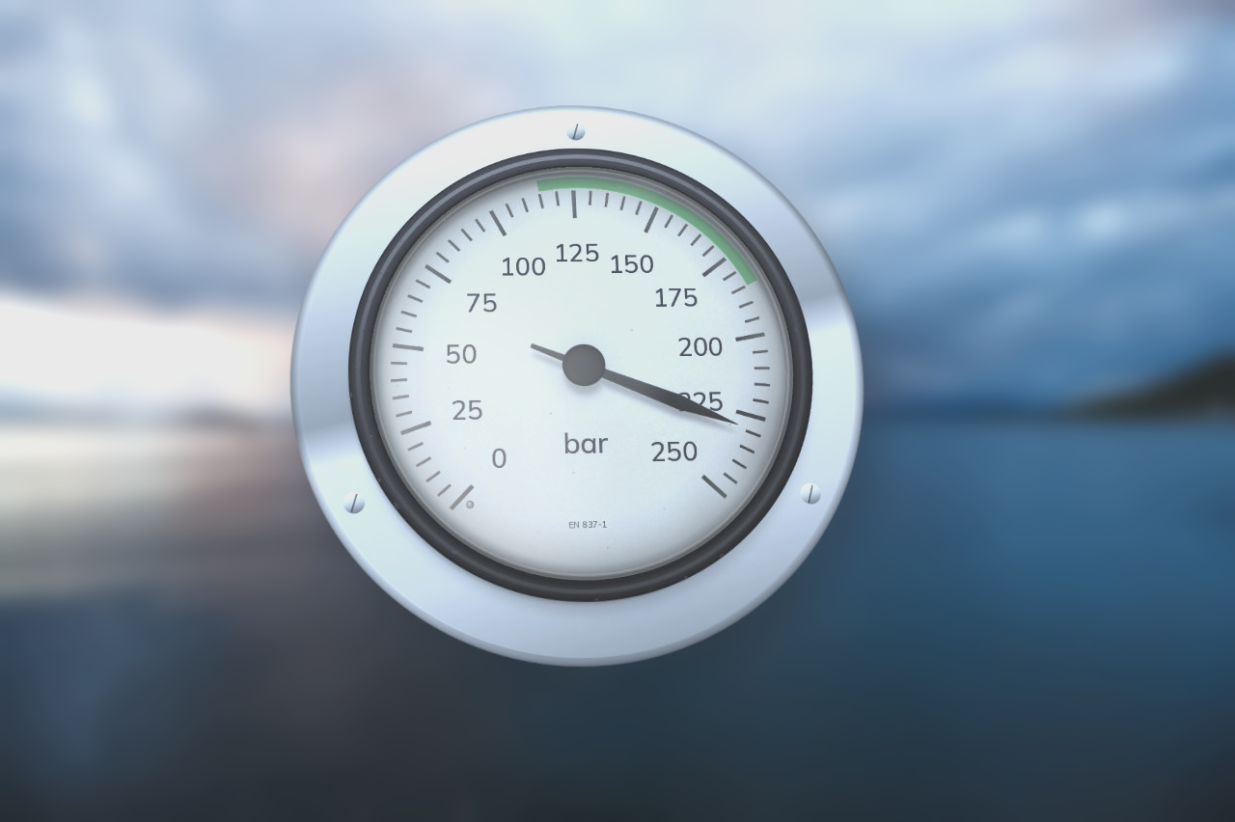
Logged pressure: 230 bar
